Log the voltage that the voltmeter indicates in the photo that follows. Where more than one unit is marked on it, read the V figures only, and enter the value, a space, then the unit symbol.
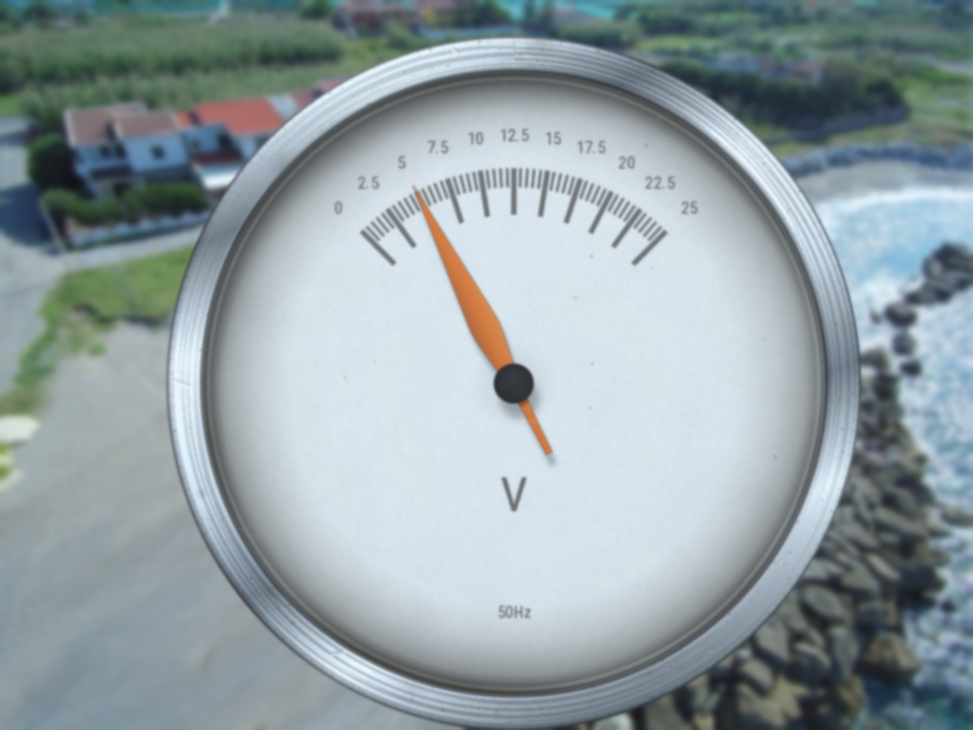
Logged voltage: 5 V
